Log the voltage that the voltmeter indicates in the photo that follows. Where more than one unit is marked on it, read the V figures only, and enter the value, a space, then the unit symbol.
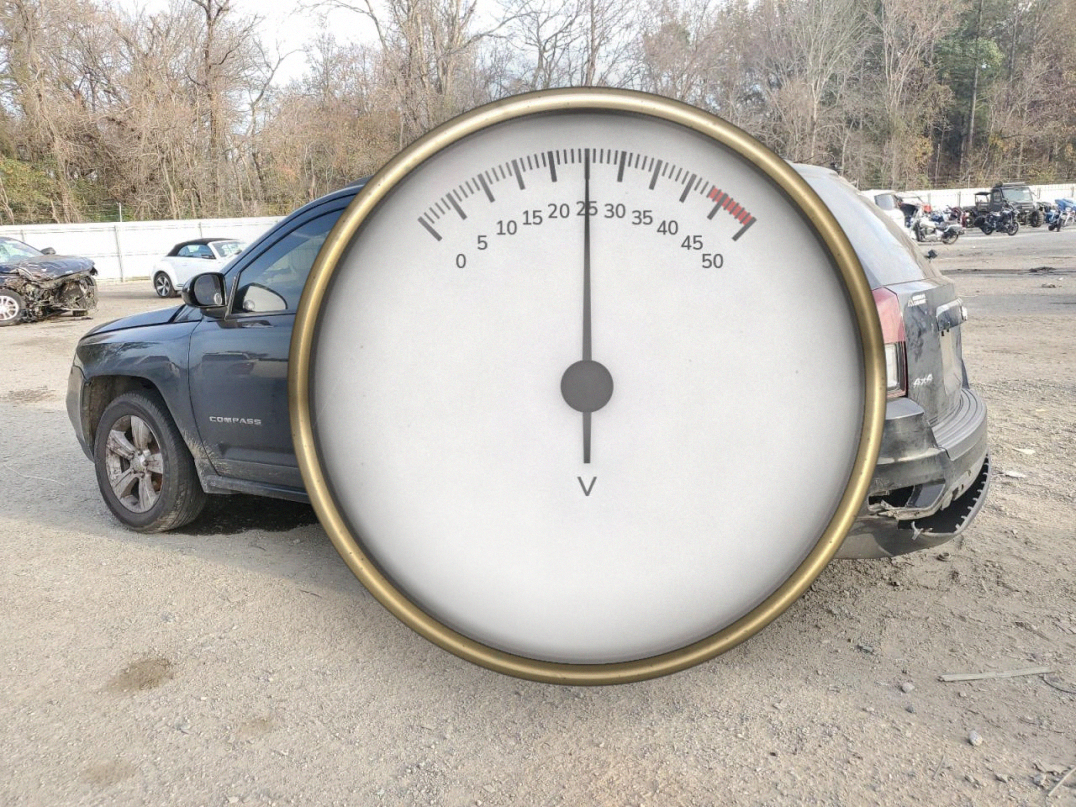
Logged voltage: 25 V
